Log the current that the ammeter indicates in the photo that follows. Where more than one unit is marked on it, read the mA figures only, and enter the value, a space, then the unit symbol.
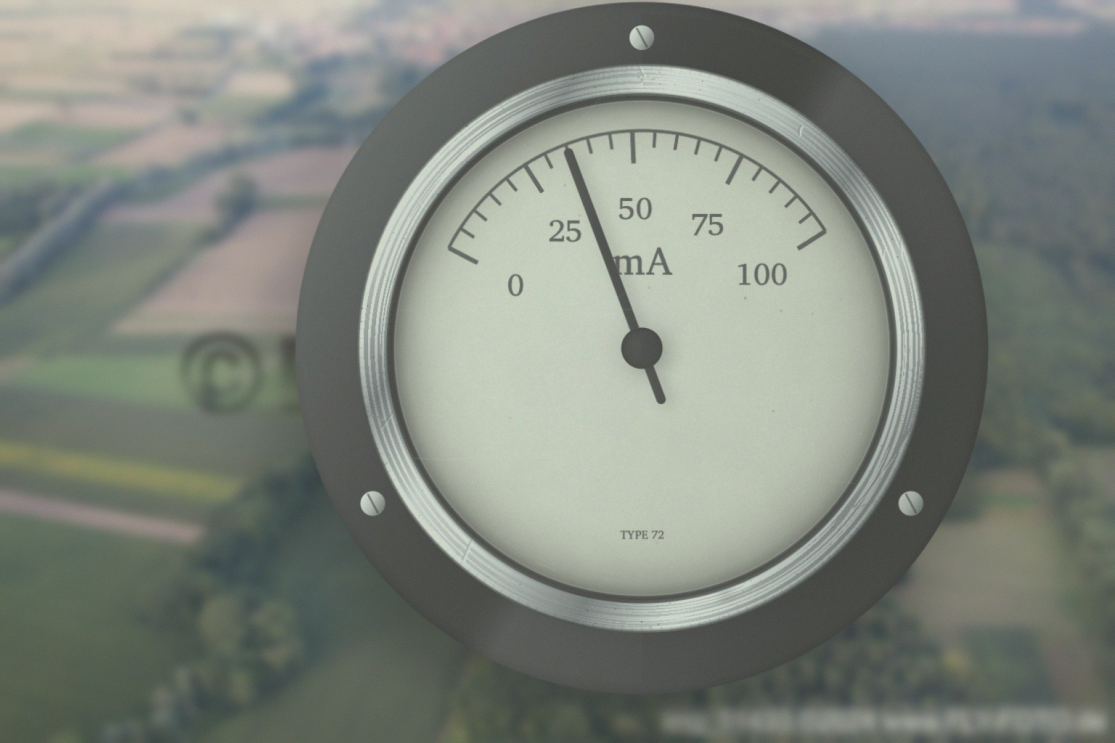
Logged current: 35 mA
